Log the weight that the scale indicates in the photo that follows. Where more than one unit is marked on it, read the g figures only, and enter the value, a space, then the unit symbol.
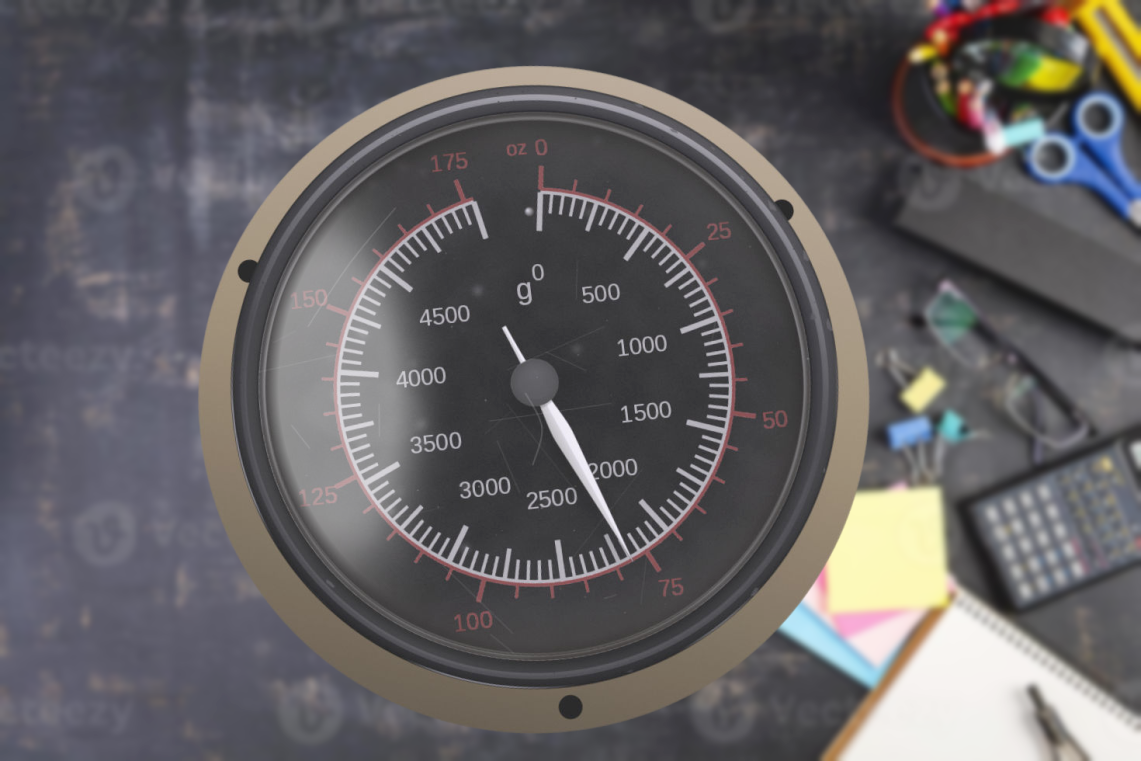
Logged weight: 2200 g
